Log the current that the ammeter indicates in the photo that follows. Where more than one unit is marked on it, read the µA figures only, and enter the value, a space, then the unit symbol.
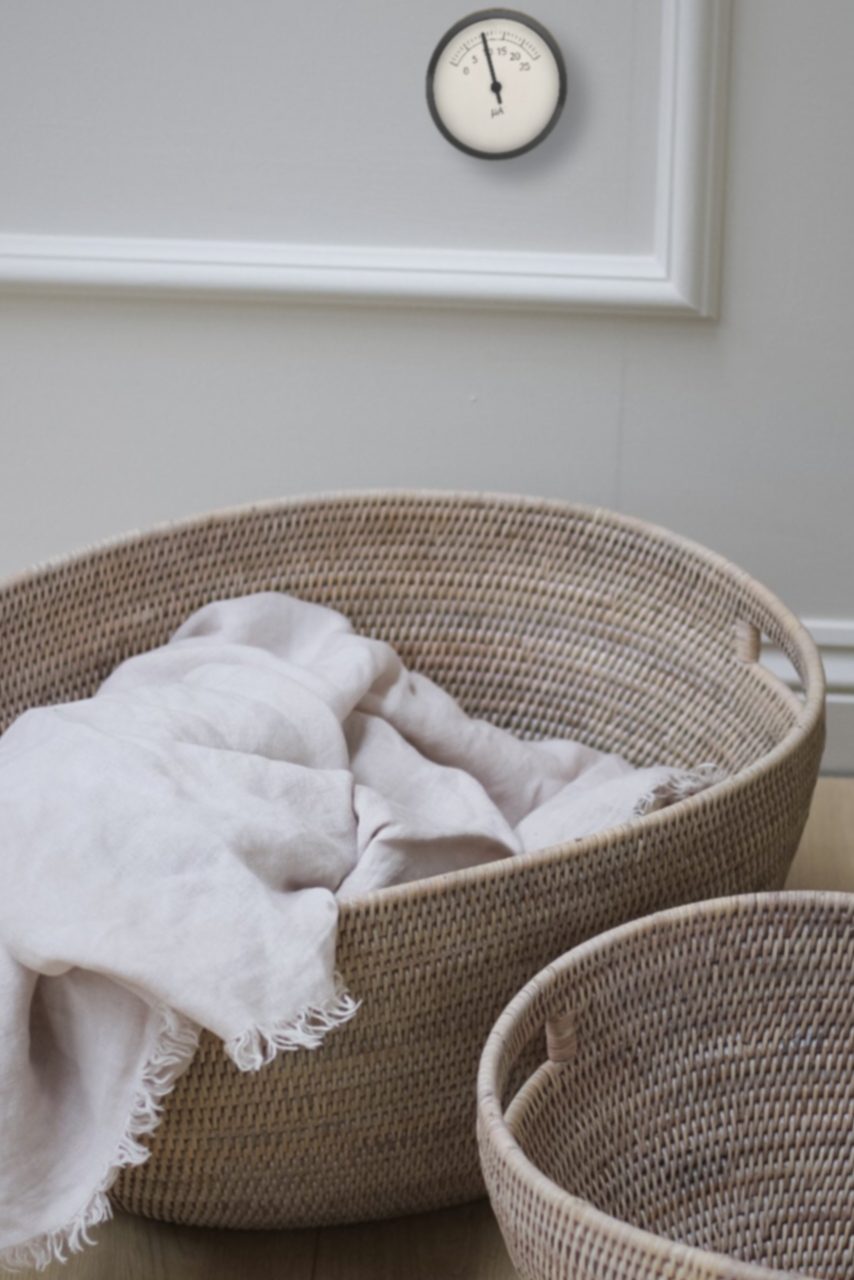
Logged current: 10 µA
